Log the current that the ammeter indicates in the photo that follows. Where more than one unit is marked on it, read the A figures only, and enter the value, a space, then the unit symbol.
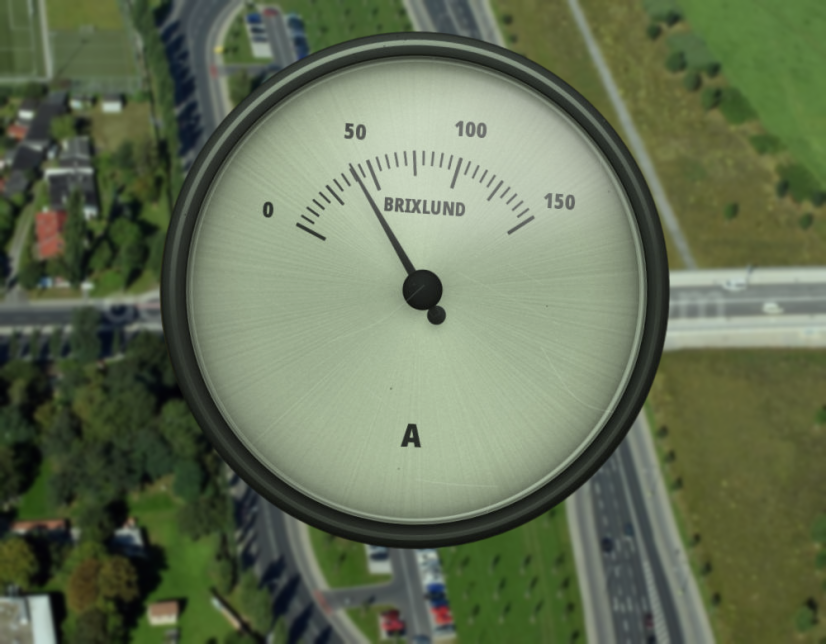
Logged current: 40 A
